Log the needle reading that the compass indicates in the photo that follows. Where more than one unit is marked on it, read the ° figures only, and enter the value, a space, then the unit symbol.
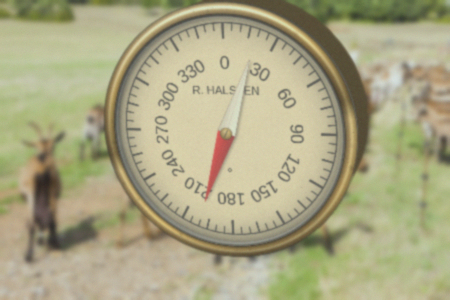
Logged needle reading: 200 °
